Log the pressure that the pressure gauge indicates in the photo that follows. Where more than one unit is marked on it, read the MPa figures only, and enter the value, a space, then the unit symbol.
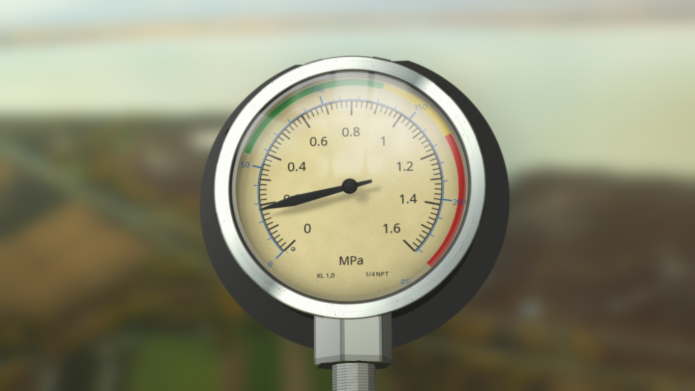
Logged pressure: 0.18 MPa
